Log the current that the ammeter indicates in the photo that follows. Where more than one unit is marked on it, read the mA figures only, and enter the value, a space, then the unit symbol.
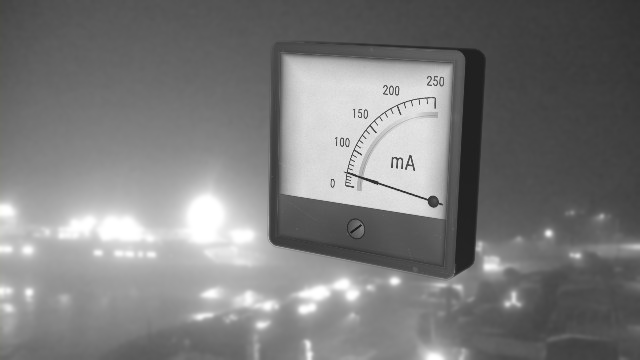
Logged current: 50 mA
